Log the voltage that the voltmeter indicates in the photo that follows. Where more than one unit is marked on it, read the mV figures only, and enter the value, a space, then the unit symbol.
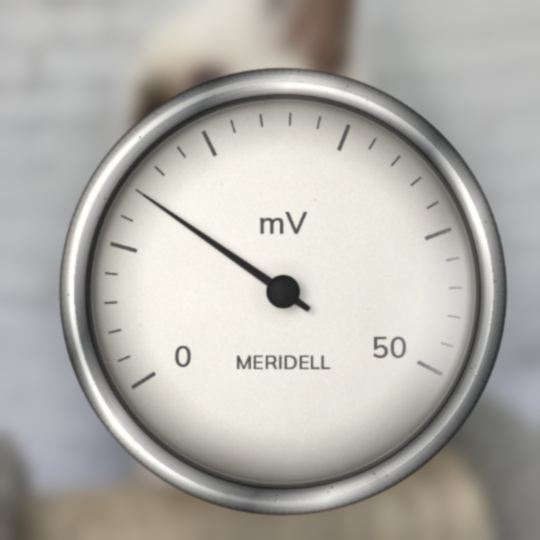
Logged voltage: 14 mV
